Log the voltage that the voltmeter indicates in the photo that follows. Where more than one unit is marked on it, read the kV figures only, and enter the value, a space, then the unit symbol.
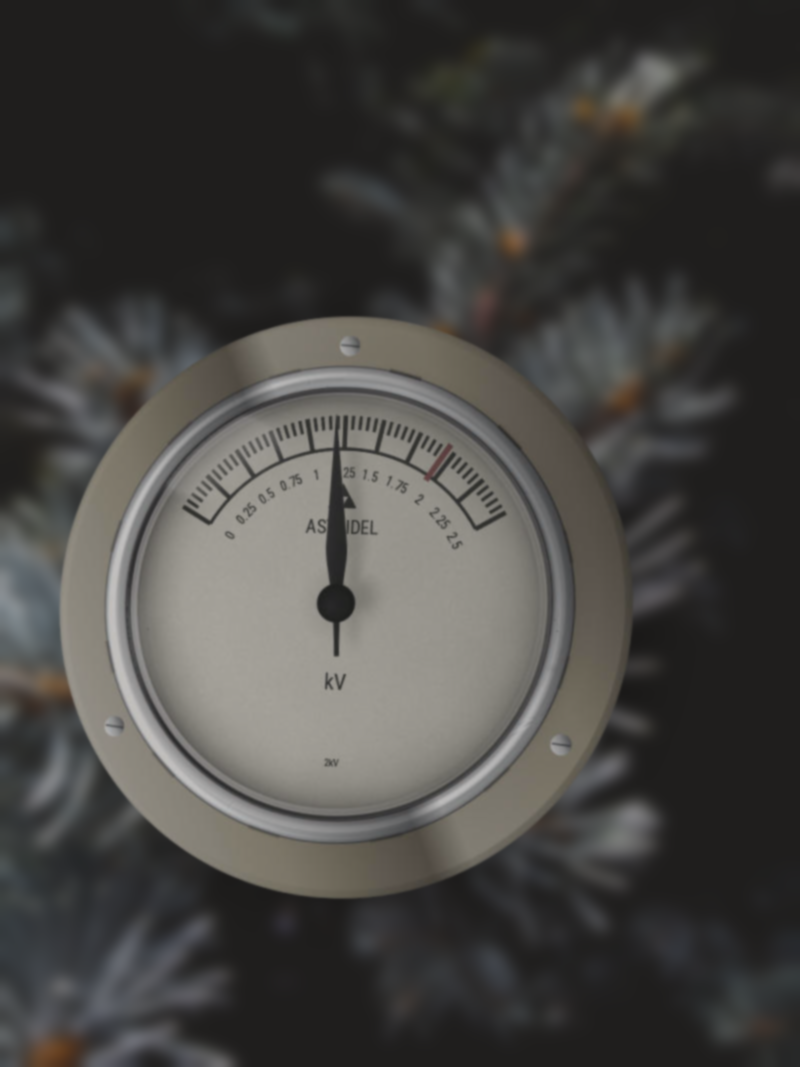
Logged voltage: 1.2 kV
